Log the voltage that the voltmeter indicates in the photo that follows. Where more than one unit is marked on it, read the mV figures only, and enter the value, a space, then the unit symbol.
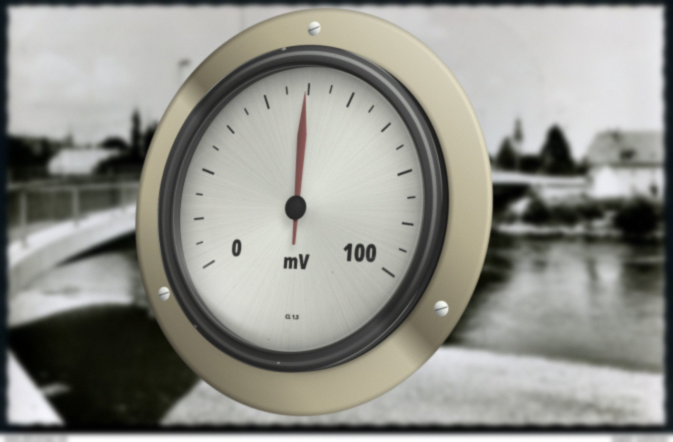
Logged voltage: 50 mV
